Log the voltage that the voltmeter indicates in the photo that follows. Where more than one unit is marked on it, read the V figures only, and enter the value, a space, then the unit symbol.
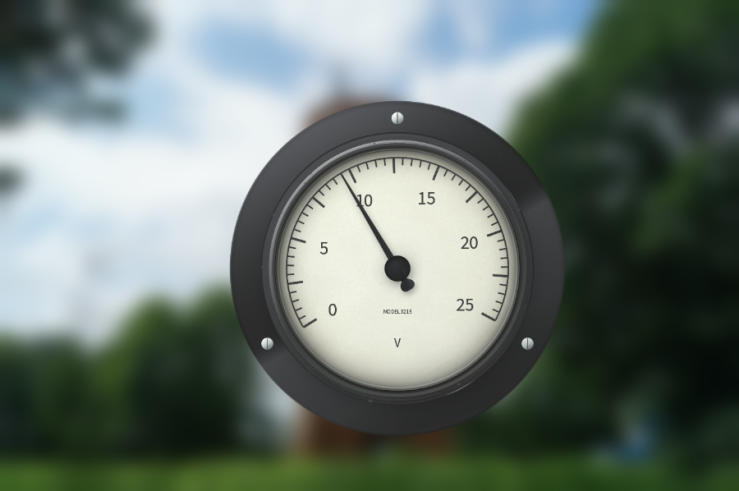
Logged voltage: 9.5 V
